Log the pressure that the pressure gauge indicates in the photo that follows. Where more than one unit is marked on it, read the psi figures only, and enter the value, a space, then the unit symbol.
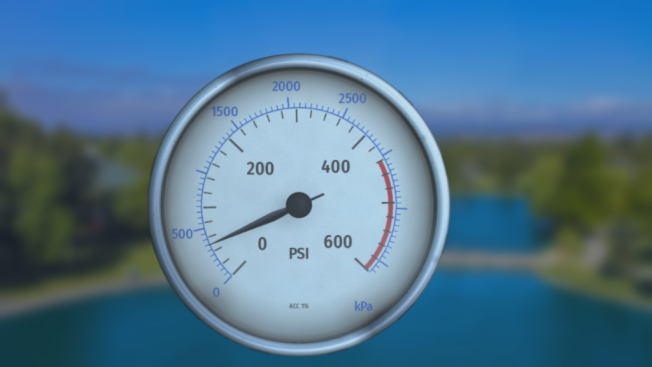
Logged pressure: 50 psi
